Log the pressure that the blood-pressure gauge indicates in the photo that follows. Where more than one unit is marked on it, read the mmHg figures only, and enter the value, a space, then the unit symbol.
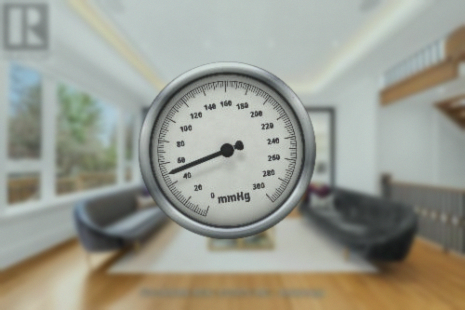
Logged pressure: 50 mmHg
